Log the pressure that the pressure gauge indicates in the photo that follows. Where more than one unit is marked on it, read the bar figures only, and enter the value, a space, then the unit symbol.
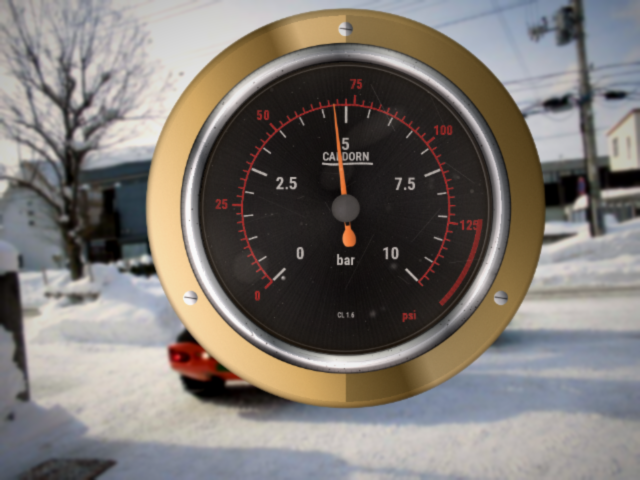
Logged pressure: 4.75 bar
